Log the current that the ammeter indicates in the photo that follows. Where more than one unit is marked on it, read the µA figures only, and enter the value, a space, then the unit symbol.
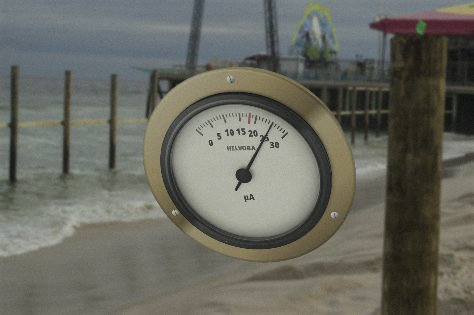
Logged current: 25 µA
